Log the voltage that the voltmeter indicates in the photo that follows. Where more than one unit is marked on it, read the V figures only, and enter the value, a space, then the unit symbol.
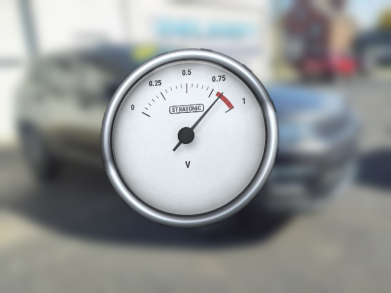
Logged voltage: 0.85 V
